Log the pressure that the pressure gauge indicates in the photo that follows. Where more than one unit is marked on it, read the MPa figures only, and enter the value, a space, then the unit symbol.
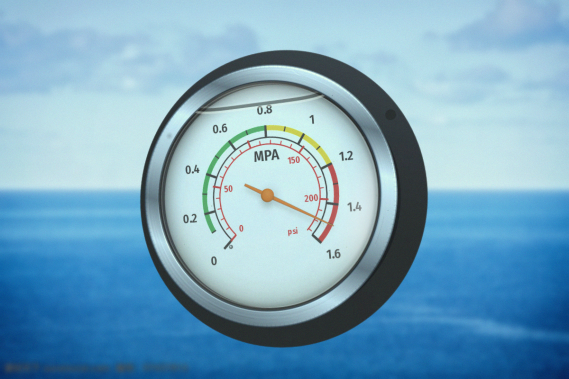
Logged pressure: 1.5 MPa
